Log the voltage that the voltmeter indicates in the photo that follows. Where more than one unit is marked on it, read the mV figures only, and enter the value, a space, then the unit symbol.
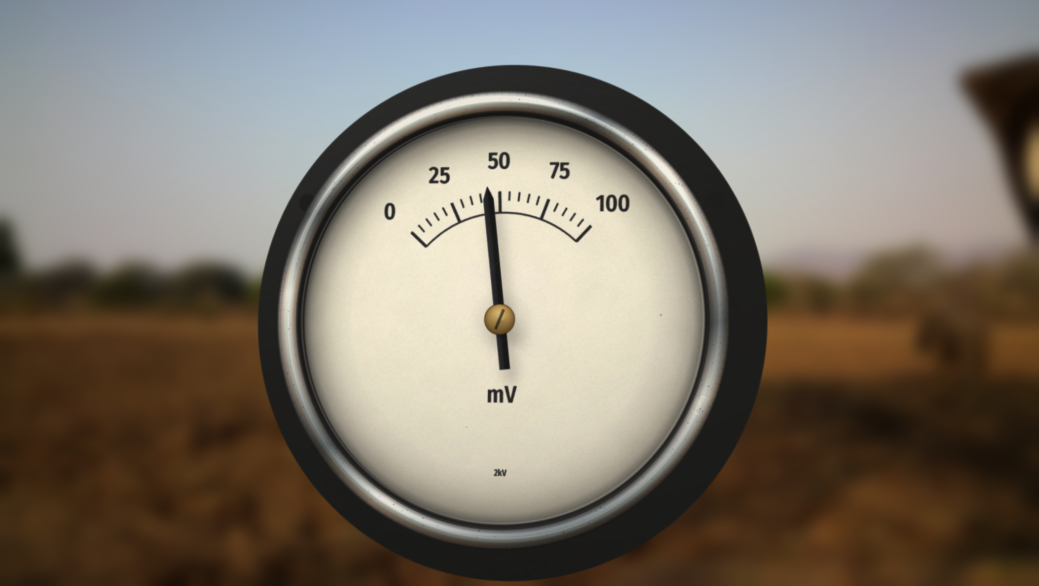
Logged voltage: 45 mV
